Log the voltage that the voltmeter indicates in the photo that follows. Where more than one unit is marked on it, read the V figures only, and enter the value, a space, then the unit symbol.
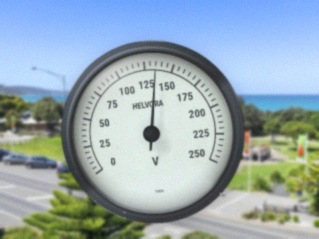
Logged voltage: 135 V
